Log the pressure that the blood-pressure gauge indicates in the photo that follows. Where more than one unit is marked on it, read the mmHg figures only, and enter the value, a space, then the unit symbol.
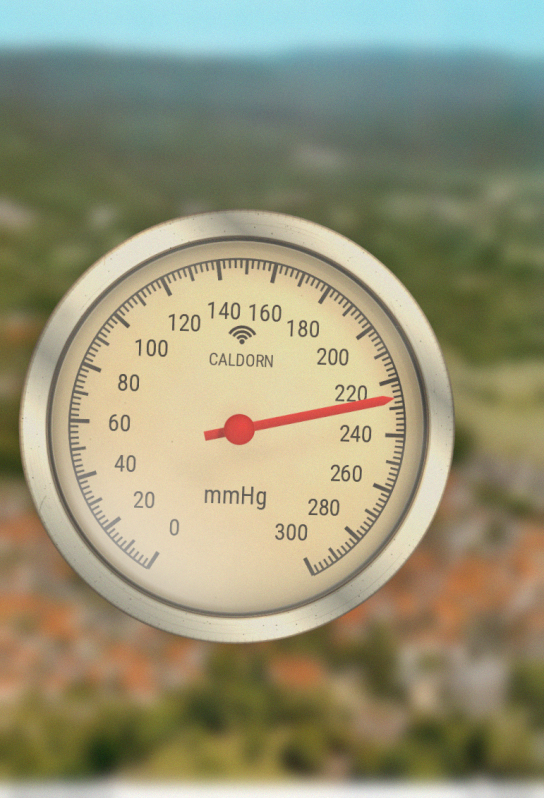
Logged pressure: 226 mmHg
